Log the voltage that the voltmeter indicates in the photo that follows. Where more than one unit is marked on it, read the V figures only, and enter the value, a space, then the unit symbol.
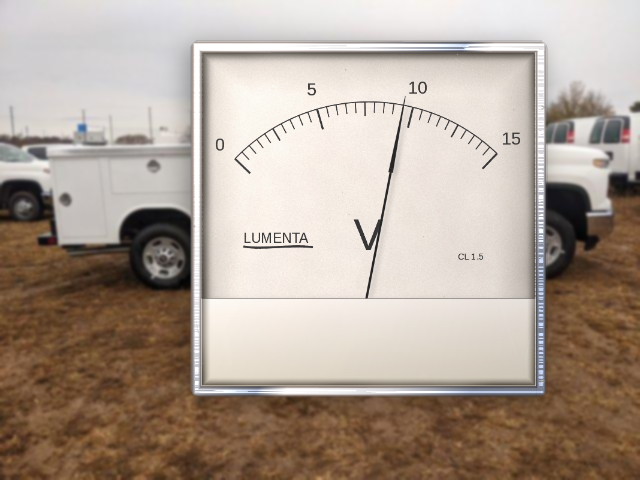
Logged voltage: 9.5 V
